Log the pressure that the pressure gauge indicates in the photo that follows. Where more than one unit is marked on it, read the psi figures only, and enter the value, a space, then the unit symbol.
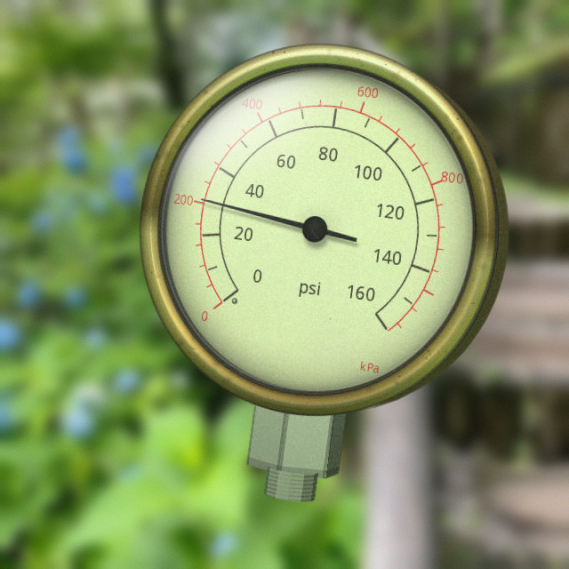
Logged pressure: 30 psi
